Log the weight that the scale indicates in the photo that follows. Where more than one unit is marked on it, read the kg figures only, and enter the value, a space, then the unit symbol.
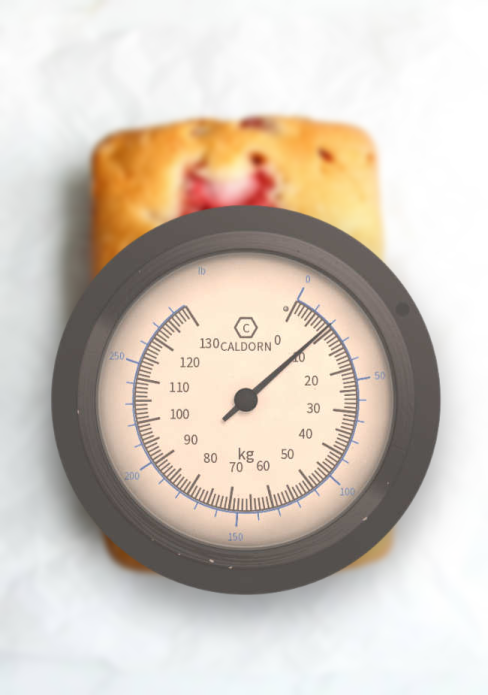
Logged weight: 9 kg
